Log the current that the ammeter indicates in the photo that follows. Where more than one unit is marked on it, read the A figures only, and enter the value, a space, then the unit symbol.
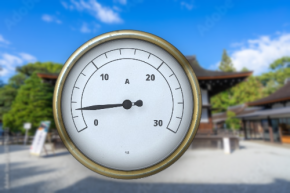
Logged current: 3 A
